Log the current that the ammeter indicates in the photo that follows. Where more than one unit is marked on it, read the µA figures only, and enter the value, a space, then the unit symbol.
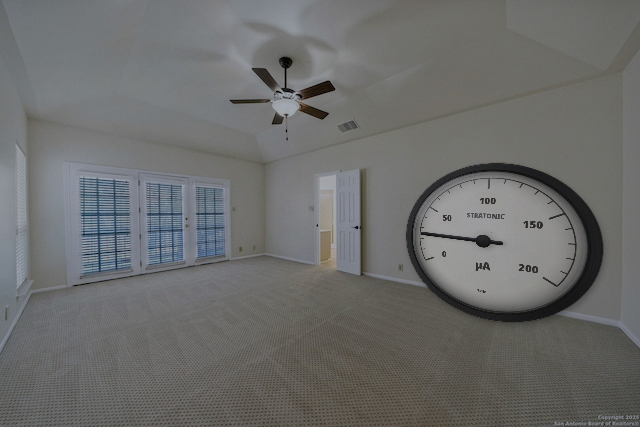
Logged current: 25 µA
